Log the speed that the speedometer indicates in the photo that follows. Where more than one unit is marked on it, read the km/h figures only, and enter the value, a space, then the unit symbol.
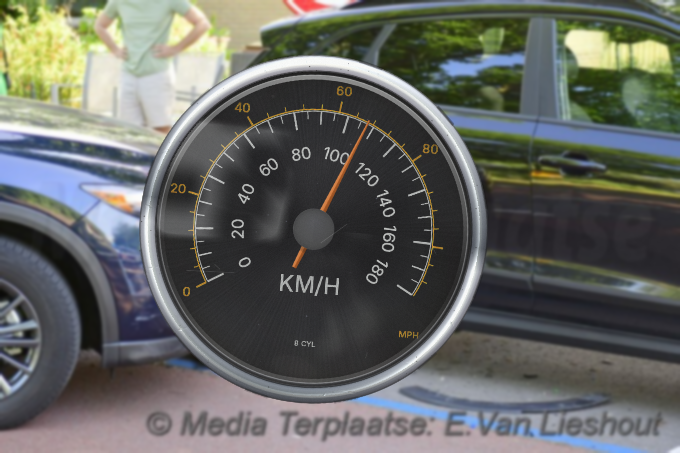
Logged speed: 107.5 km/h
